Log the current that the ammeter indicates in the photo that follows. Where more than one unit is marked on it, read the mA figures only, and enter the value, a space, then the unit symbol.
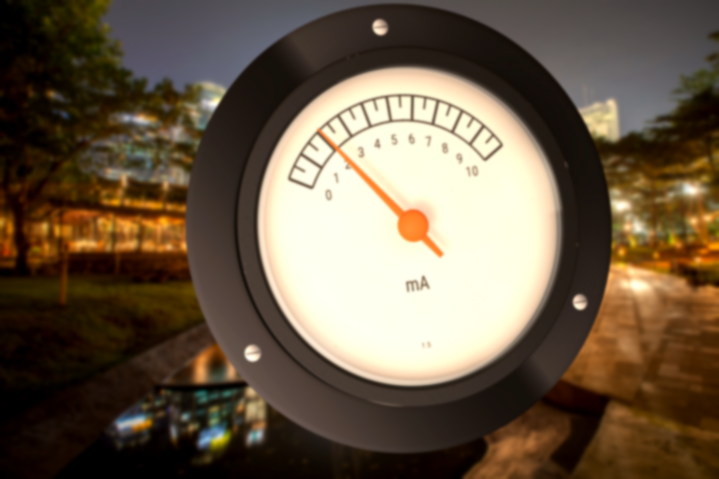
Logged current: 2 mA
